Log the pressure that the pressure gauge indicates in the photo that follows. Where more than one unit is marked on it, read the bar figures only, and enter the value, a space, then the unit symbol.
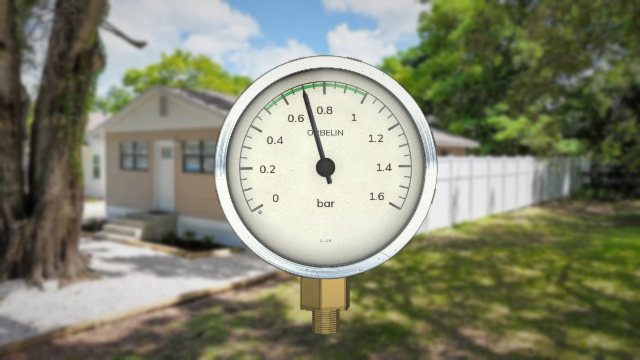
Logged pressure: 0.7 bar
